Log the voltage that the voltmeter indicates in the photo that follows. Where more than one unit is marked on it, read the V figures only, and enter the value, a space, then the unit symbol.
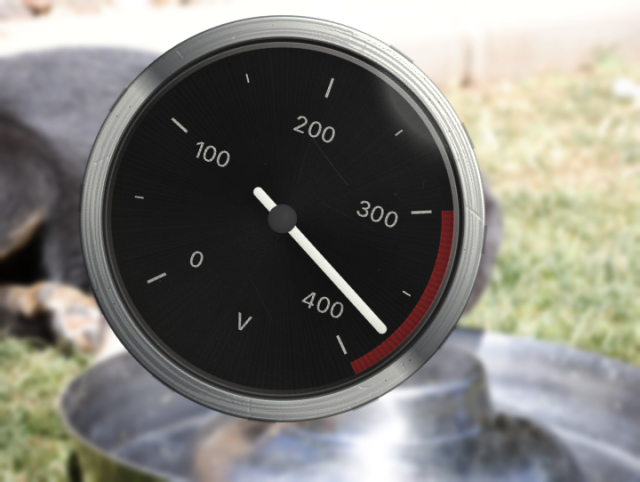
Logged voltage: 375 V
